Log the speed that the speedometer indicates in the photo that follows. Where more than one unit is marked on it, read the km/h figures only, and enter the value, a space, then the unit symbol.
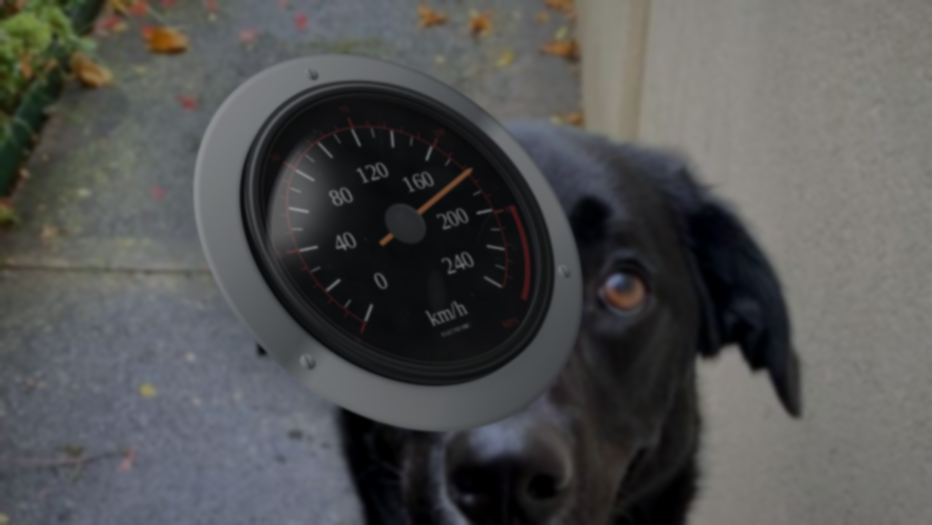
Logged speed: 180 km/h
